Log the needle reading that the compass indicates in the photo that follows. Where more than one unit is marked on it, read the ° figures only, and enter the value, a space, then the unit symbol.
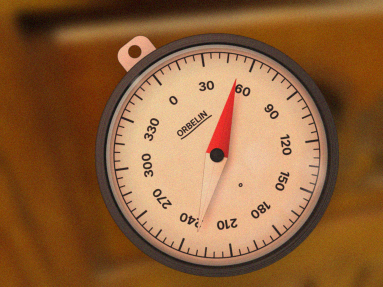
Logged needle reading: 52.5 °
